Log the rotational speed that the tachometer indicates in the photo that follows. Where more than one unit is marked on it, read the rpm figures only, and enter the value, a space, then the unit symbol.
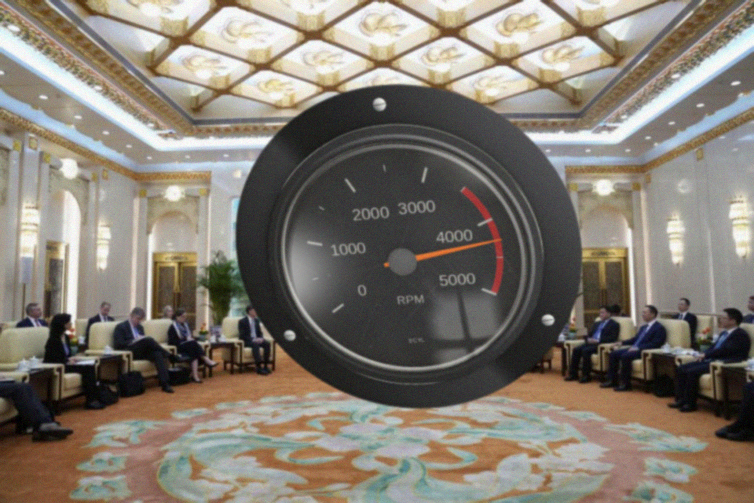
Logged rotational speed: 4250 rpm
